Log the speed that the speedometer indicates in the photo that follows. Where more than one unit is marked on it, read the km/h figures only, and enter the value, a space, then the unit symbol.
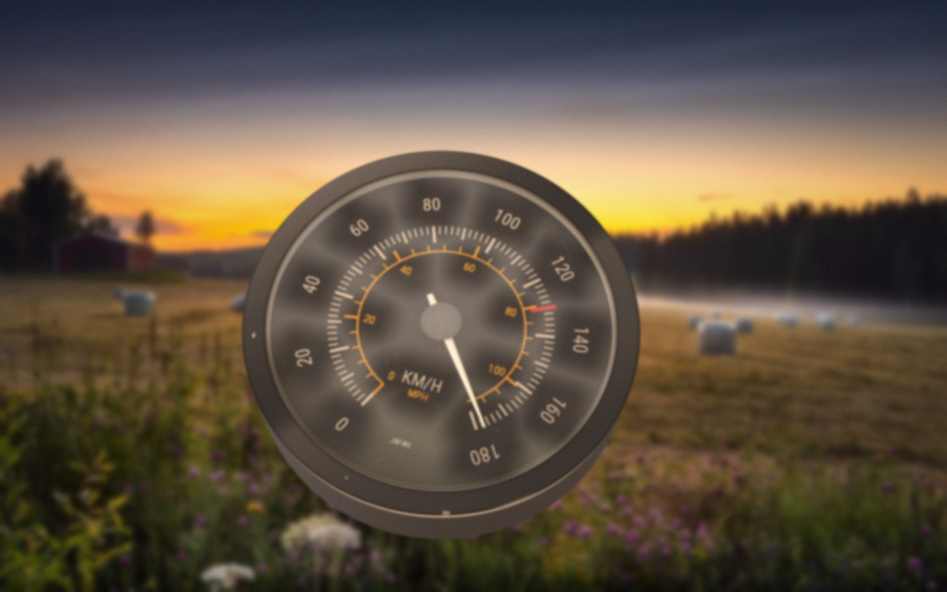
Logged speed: 178 km/h
